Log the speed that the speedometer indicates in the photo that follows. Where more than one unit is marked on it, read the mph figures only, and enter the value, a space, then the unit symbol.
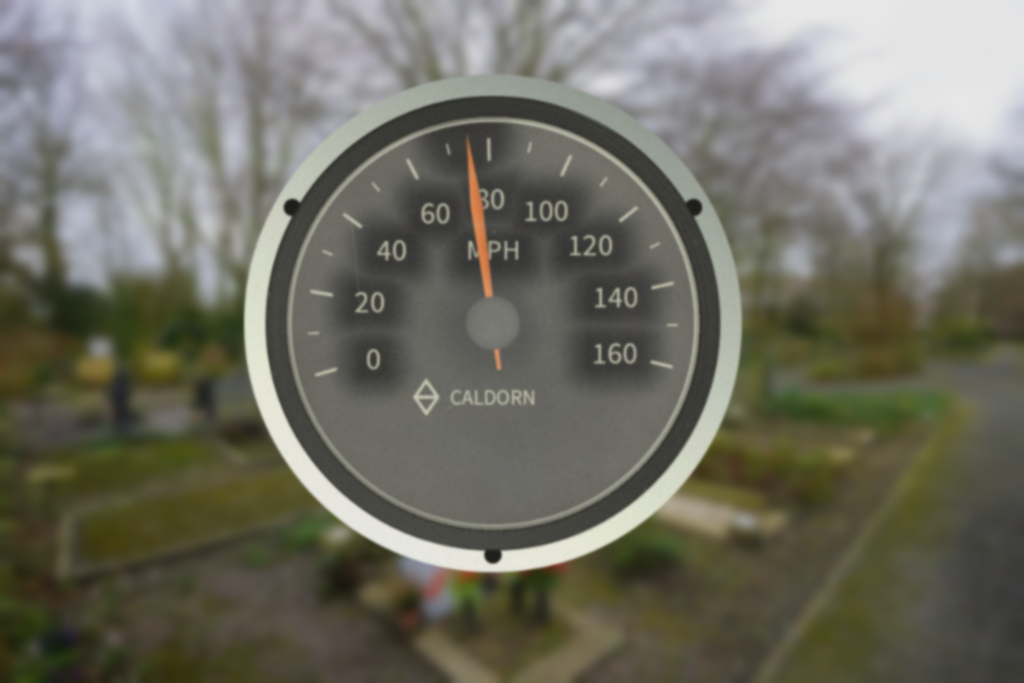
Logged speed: 75 mph
